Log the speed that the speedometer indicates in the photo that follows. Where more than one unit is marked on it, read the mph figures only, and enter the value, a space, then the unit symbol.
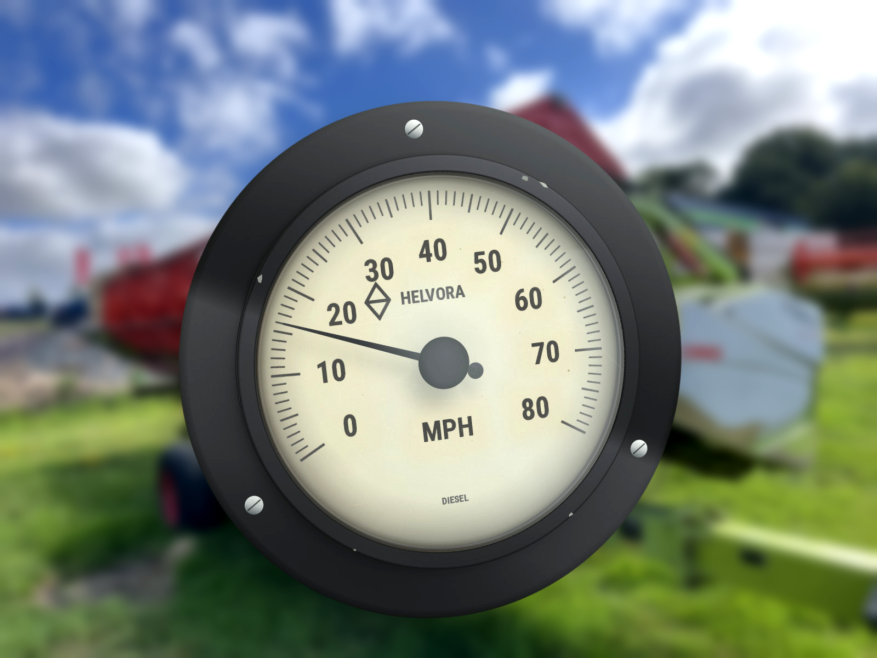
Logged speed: 16 mph
